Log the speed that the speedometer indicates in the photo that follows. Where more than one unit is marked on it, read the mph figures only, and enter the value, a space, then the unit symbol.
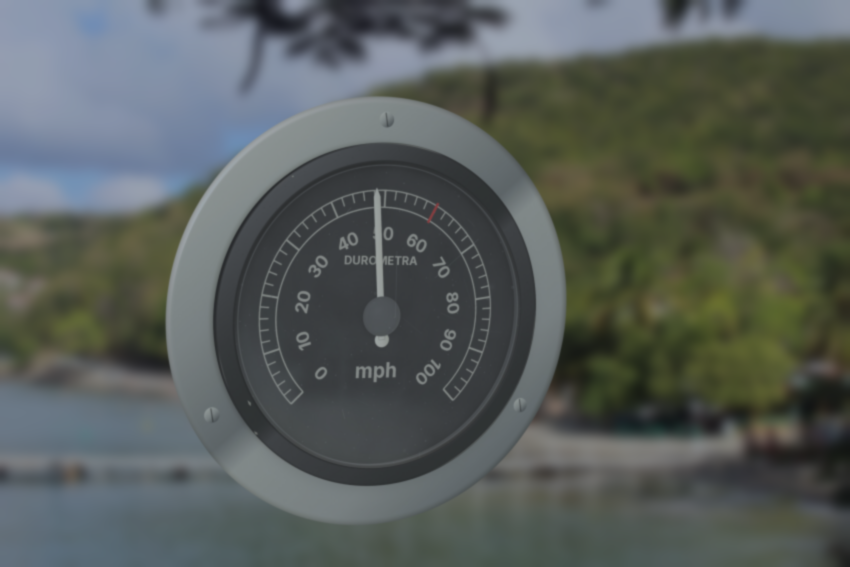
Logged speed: 48 mph
